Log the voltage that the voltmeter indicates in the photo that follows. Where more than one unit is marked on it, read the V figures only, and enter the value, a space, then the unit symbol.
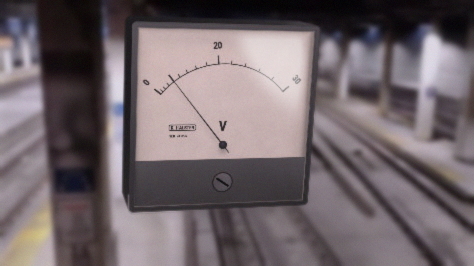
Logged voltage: 10 V
